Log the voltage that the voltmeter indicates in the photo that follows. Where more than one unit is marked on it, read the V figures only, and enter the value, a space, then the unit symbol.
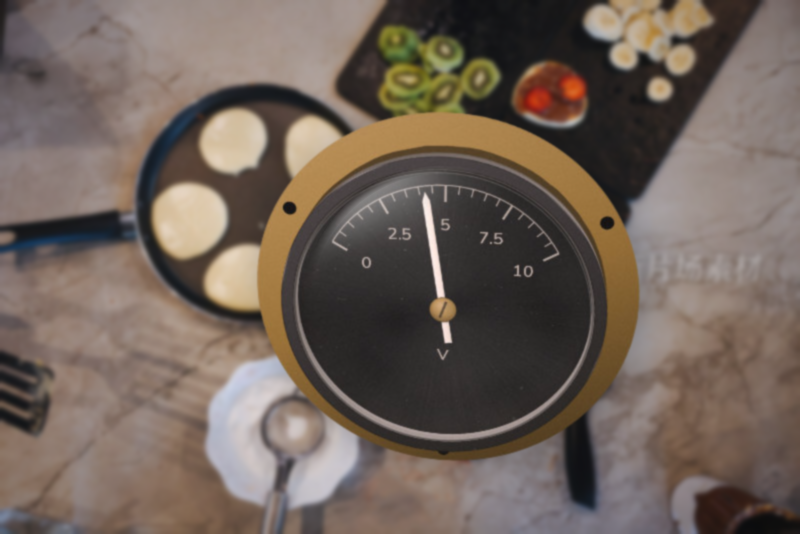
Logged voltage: 4.25 V
